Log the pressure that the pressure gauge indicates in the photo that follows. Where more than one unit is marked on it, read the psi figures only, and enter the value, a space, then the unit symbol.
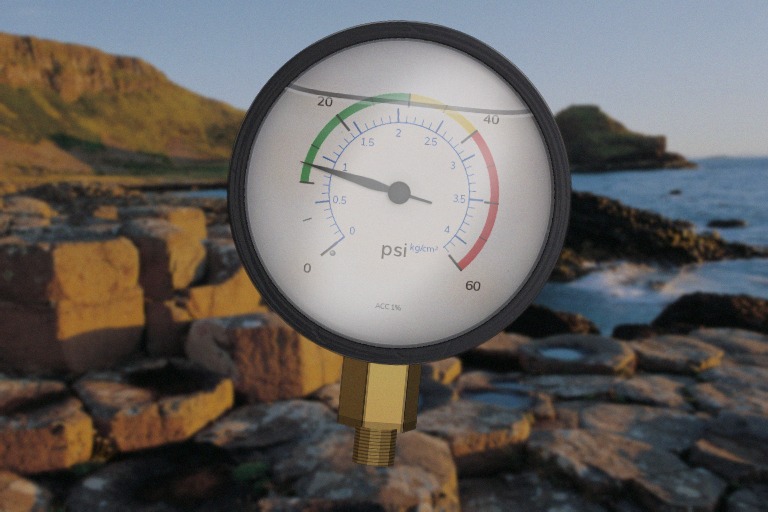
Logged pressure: 12.5 psi
